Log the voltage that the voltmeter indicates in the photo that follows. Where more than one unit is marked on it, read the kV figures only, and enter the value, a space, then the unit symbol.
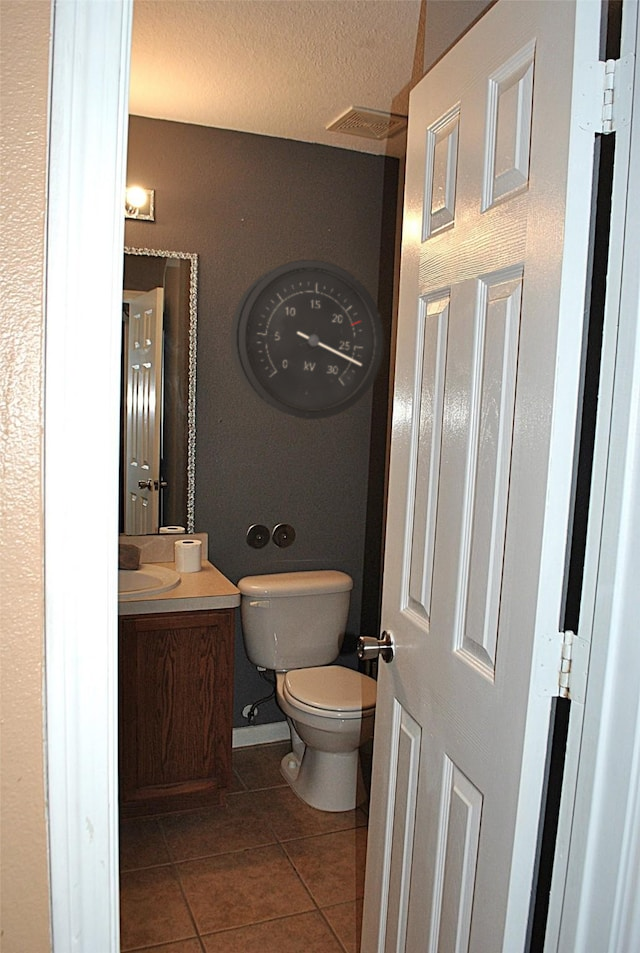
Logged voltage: 27 kV
